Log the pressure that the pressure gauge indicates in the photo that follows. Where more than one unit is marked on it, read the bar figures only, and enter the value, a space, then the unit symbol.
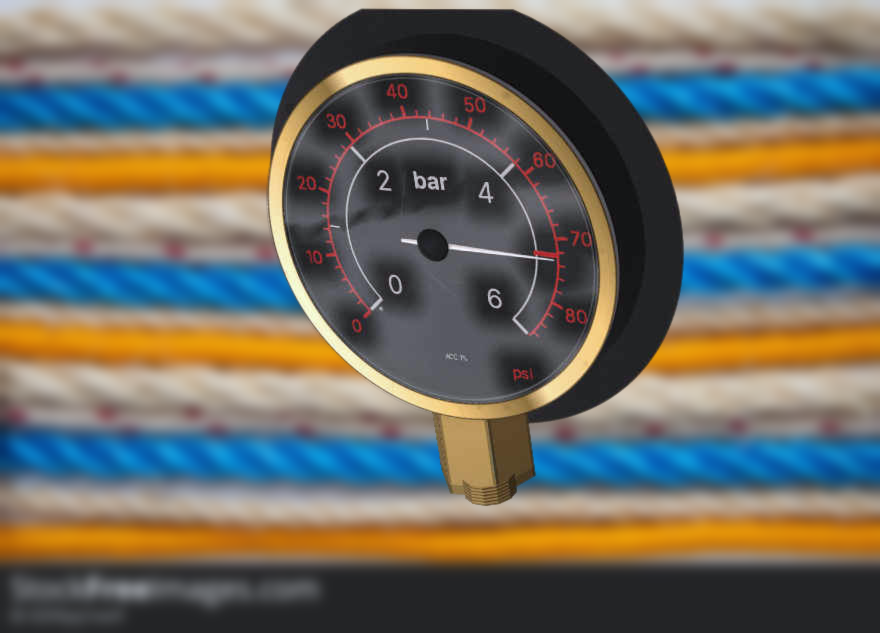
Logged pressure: 5 bar
